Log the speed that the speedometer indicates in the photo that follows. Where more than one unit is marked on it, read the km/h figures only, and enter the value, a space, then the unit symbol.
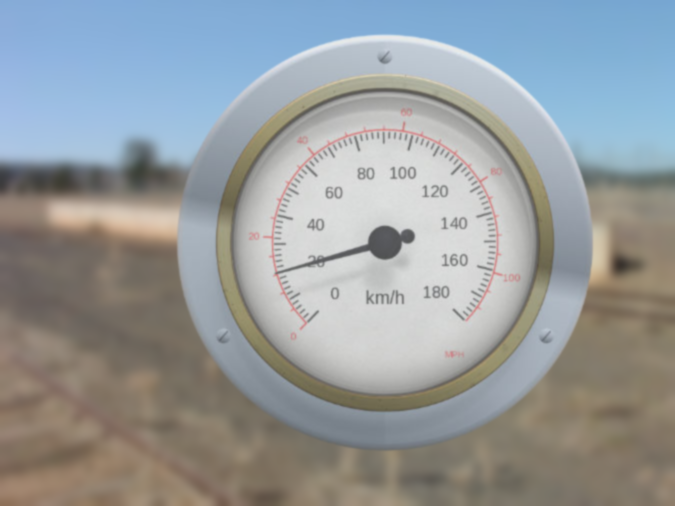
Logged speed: 20 km/h
